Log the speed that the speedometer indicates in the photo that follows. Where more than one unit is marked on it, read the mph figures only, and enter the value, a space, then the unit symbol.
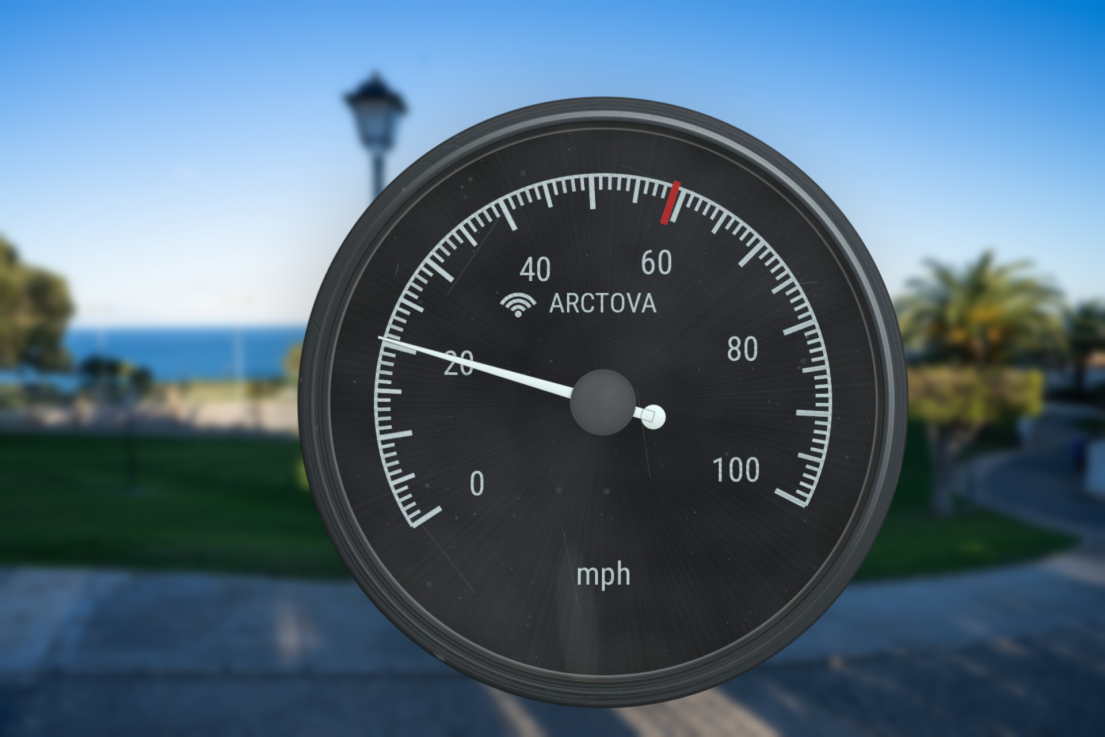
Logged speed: 20.5 mph
